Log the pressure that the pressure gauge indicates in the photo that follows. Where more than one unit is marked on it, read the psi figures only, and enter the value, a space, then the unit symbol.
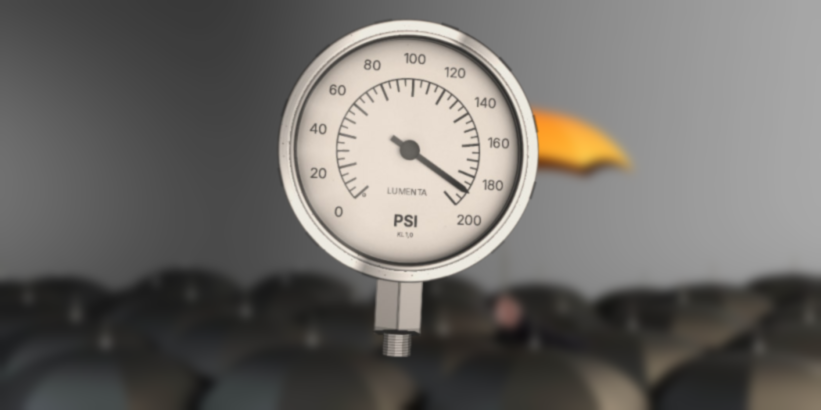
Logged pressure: 190 psi
